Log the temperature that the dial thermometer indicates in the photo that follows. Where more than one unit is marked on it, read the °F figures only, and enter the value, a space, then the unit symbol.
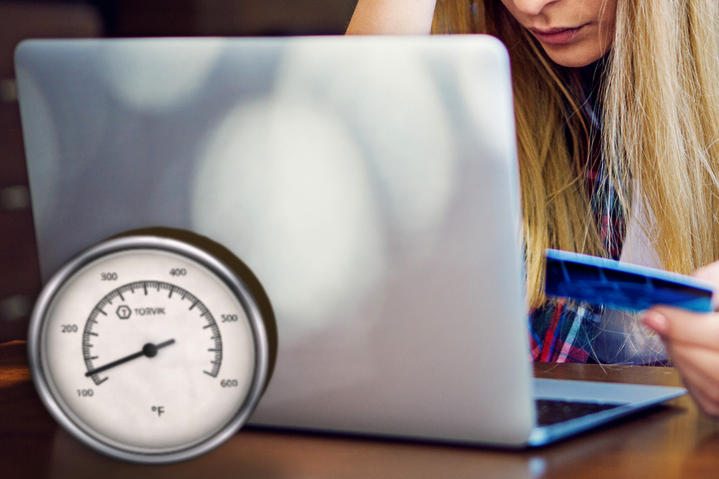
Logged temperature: 125 °F
